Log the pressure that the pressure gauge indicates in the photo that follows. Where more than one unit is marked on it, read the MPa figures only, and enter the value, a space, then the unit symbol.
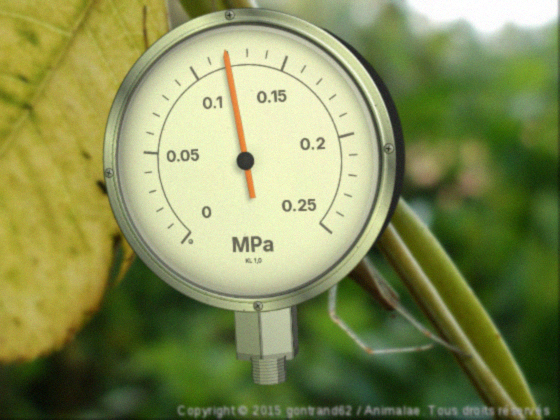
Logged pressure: 0.12 MPa
